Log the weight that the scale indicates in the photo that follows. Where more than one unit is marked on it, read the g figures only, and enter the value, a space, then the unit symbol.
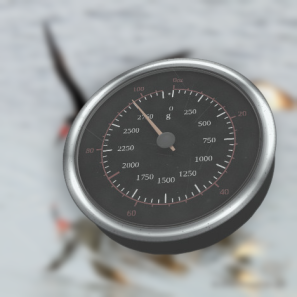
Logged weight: 2750 g
